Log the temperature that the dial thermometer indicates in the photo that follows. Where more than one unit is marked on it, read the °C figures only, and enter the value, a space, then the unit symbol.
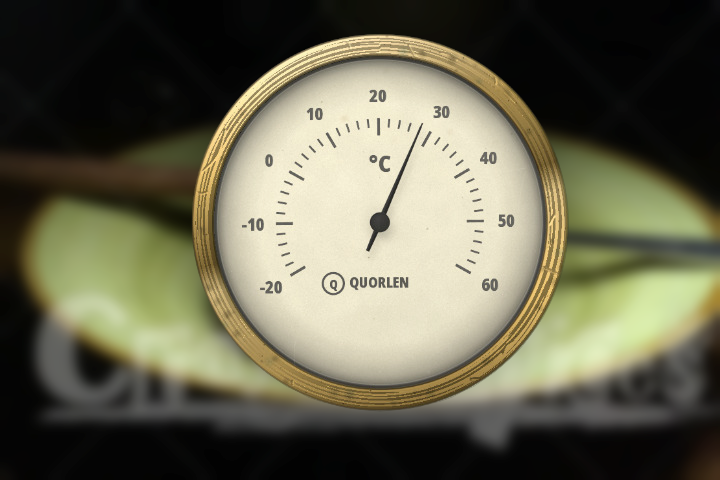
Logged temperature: 28 °C
